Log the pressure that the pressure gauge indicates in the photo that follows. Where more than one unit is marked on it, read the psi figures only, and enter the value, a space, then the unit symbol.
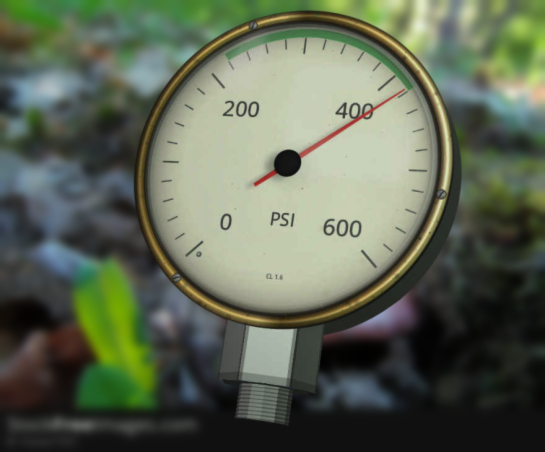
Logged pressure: 420 psi
